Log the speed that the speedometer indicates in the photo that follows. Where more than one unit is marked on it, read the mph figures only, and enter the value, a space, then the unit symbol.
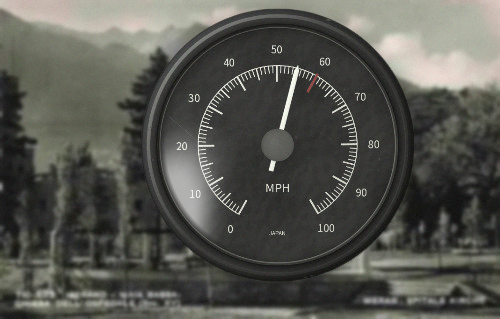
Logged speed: 55 mph
